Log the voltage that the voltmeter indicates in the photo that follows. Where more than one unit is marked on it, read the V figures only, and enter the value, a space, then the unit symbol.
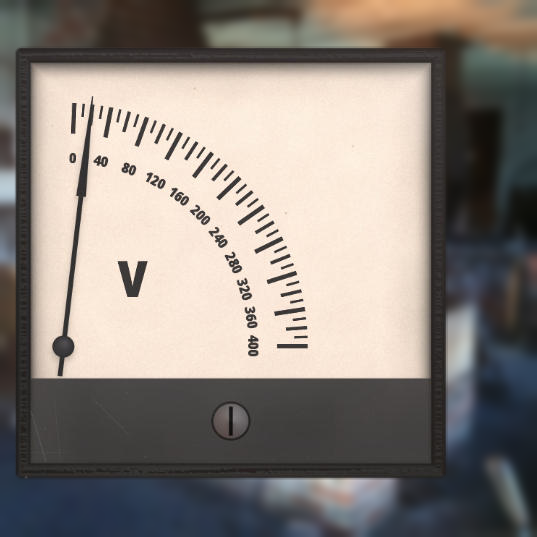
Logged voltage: 20 V
